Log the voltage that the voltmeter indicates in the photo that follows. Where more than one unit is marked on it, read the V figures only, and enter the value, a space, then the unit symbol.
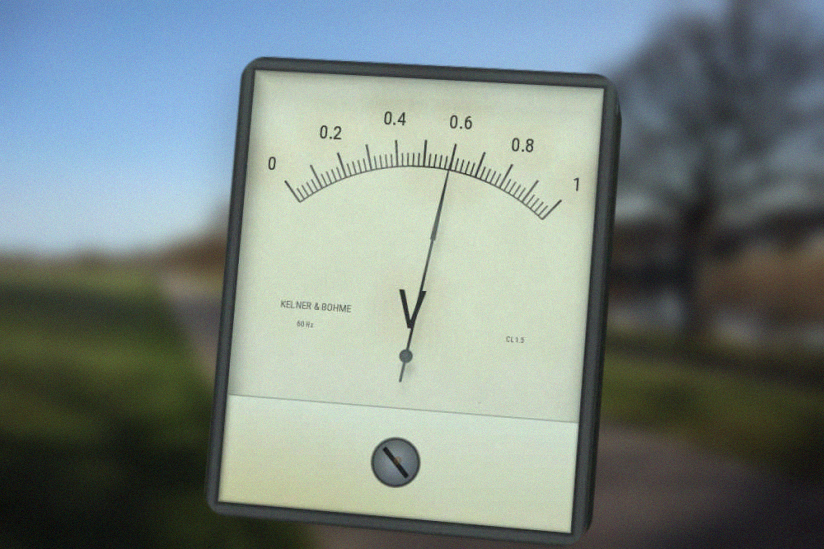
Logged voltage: 0.6 V
